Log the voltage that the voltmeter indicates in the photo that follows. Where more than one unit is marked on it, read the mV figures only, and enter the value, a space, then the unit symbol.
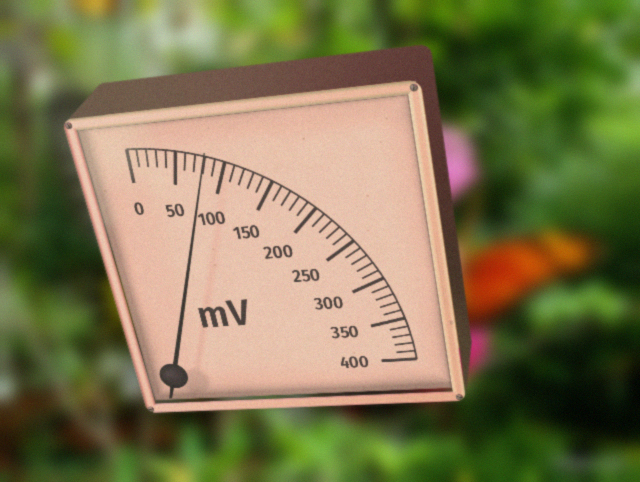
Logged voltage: 80 mV
